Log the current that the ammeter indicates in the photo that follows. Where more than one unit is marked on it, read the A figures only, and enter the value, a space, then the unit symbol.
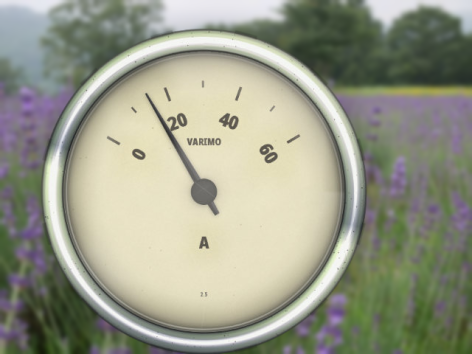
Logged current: 15 A
